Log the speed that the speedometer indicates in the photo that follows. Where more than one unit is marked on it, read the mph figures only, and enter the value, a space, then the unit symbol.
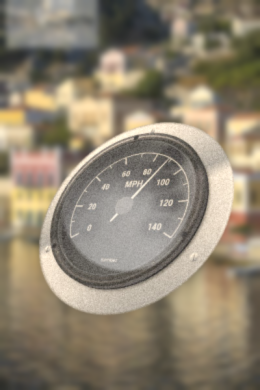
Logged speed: 90 mph
